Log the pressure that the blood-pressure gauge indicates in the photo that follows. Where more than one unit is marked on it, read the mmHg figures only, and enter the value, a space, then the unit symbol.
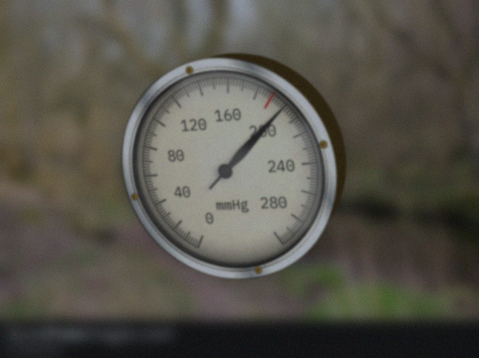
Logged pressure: 200 mmHg
